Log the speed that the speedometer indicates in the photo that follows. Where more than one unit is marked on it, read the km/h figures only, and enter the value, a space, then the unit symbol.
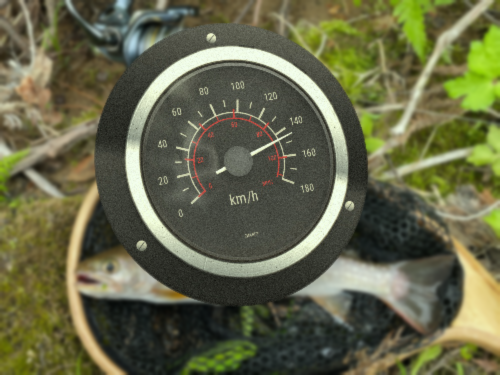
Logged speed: 145 km/h
